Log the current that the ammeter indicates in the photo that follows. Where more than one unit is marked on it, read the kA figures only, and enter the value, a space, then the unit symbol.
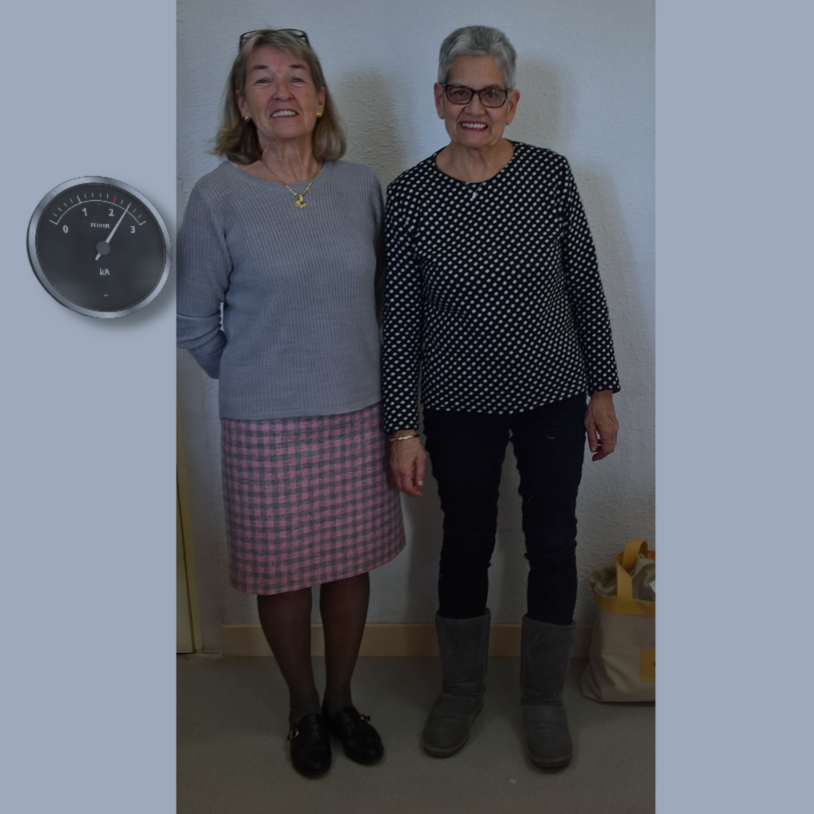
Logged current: 2.4 kA
